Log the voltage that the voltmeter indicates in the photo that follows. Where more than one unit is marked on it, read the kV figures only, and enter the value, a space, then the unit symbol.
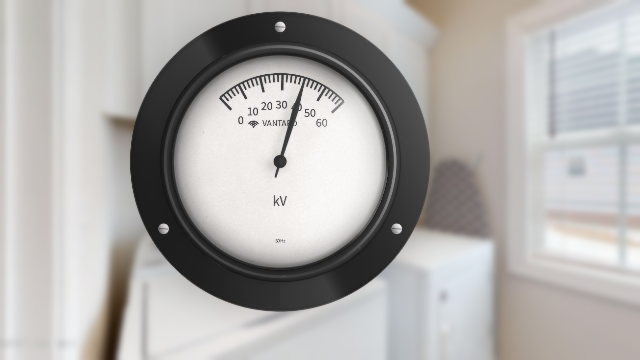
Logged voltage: 40 kV
